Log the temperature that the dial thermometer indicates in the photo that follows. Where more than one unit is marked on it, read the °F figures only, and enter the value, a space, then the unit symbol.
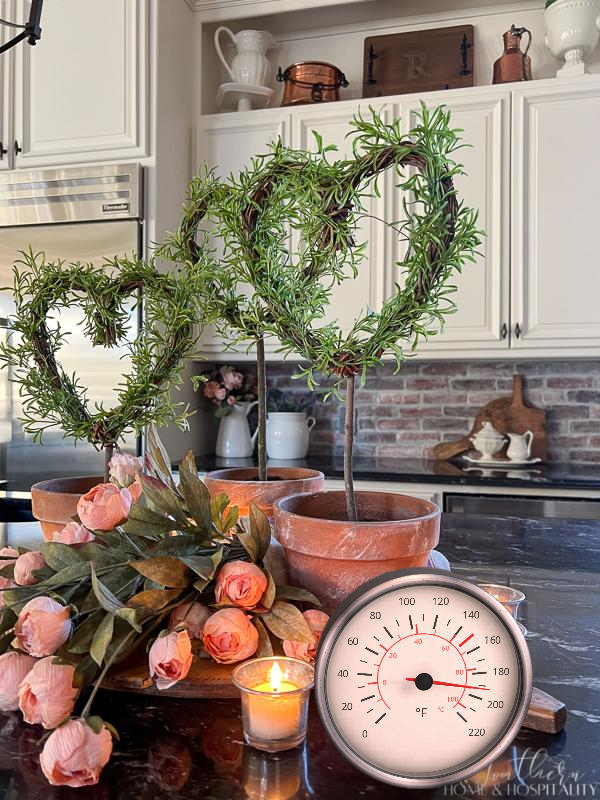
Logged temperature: 190 °F
